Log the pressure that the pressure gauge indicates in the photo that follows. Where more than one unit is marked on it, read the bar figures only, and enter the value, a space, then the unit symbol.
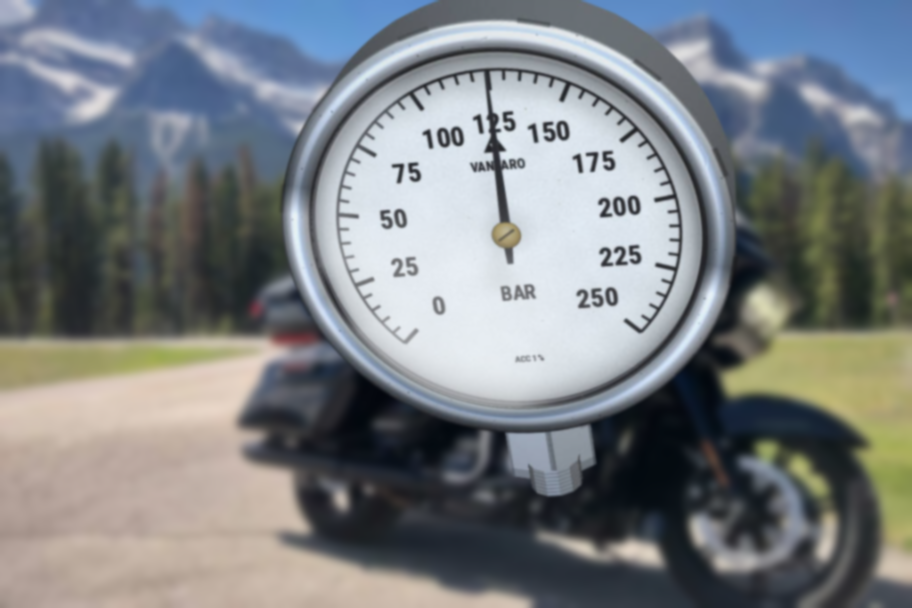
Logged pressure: 125 bar
